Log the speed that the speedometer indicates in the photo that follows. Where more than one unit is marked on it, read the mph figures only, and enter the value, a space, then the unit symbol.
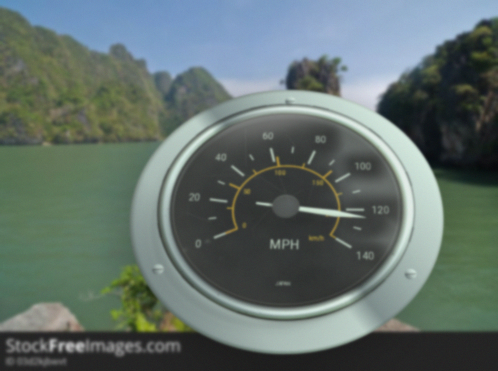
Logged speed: 125 mph
